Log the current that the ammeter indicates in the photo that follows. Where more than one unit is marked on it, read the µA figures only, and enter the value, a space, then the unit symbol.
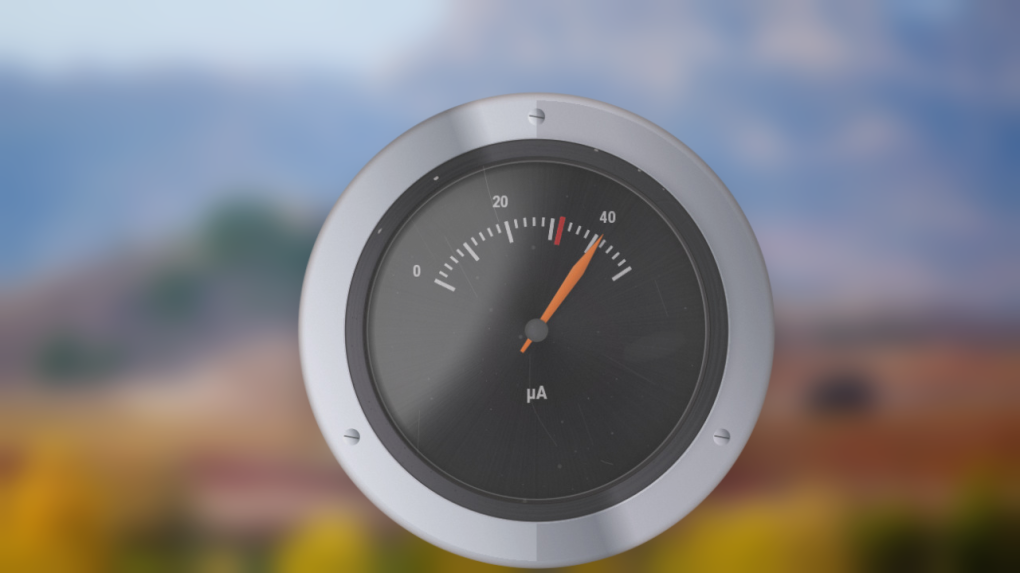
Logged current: 41 µA
